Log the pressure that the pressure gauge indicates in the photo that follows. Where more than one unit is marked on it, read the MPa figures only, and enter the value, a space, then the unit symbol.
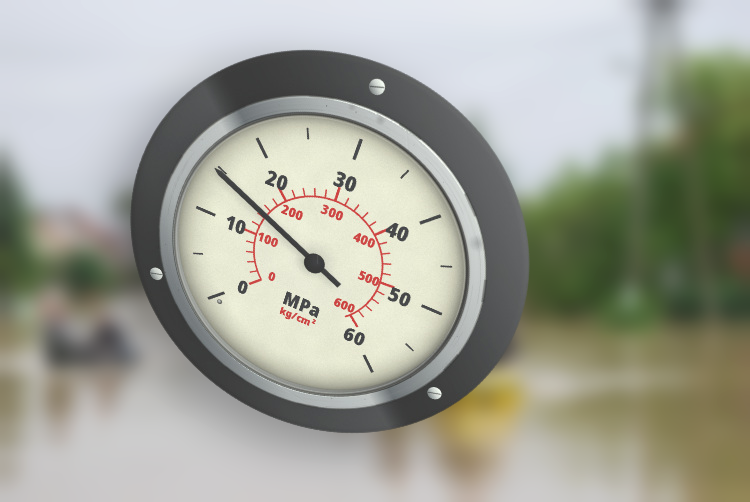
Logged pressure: 15 MPa
